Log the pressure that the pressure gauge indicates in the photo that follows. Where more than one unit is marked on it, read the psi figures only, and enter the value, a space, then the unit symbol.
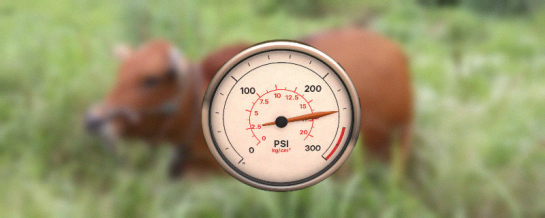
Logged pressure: 240 psi
